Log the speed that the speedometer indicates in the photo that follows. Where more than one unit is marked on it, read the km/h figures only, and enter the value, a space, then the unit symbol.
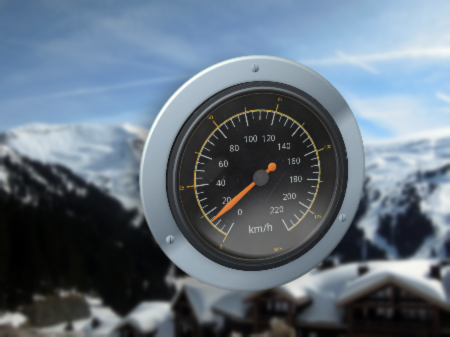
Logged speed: 15 km/h
